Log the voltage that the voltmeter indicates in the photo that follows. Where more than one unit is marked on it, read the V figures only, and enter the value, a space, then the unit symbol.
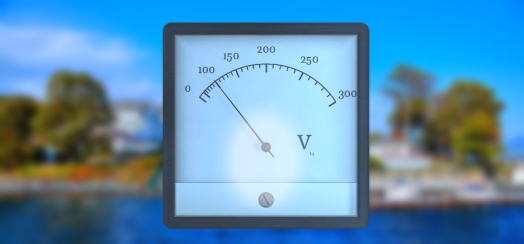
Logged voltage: 100 V
